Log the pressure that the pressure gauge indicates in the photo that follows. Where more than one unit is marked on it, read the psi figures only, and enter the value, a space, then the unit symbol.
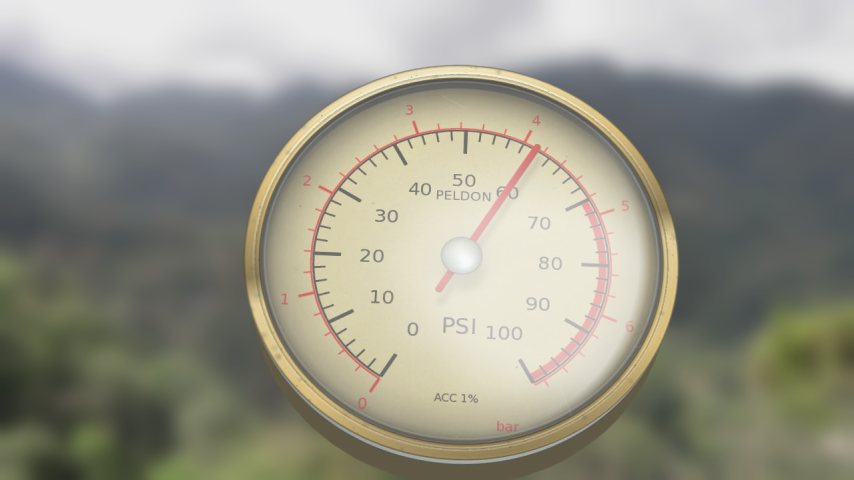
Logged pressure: 60 psi
